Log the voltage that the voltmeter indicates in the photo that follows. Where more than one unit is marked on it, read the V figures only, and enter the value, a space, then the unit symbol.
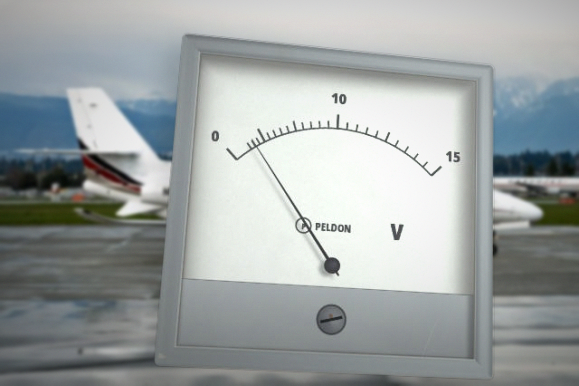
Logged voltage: 4 V
